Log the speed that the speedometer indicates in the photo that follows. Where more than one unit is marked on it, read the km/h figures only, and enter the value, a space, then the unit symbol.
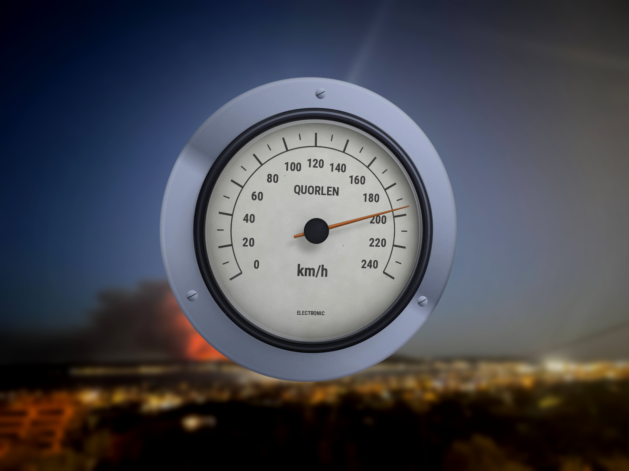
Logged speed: 195 km/h
